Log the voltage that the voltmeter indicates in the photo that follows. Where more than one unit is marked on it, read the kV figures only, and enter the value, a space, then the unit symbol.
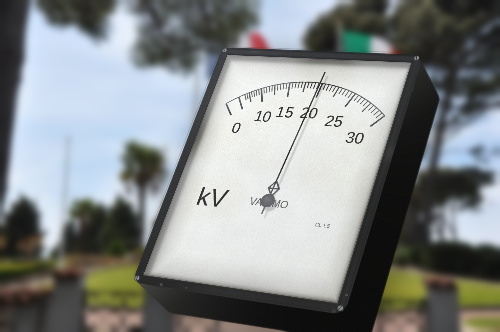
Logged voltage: 20 kV
